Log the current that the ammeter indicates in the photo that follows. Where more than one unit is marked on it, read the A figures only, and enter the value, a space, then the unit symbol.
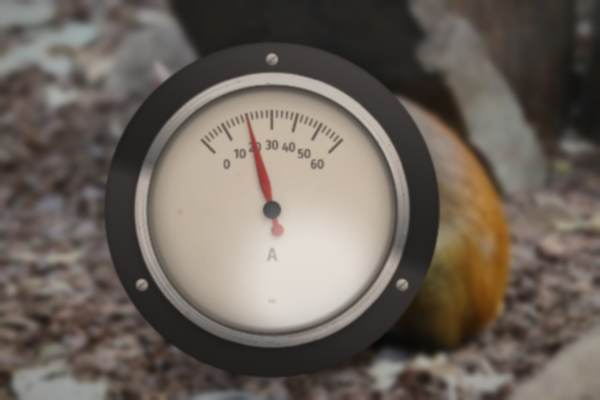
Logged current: 20 A
